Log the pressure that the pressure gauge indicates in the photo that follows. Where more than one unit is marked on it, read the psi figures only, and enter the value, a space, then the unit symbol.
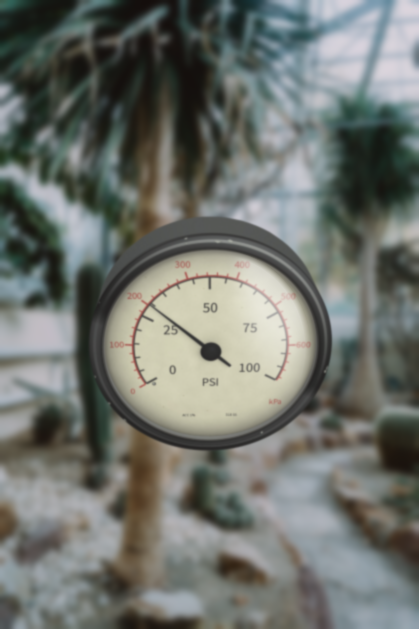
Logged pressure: 30 psi
